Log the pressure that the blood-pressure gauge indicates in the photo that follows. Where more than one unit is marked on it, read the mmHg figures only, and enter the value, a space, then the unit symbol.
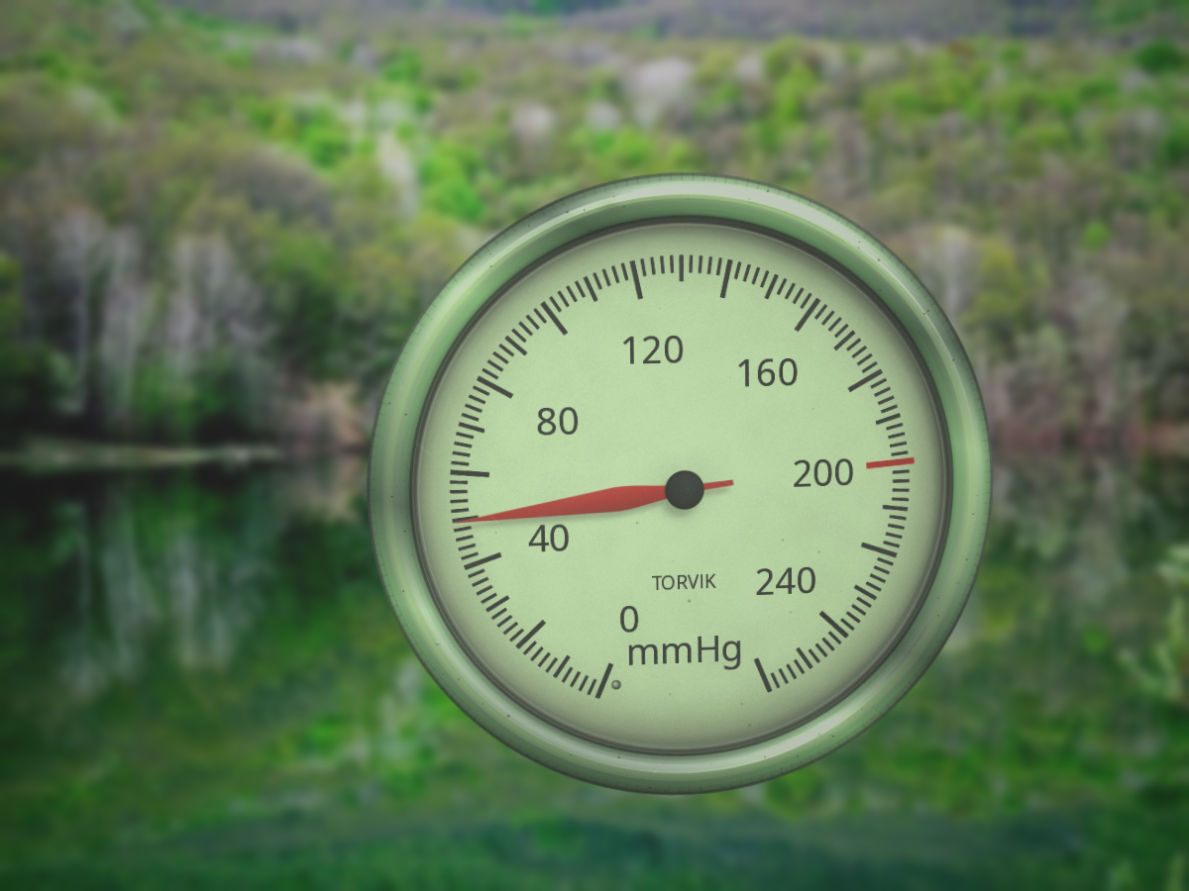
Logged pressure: 50 mmHg
